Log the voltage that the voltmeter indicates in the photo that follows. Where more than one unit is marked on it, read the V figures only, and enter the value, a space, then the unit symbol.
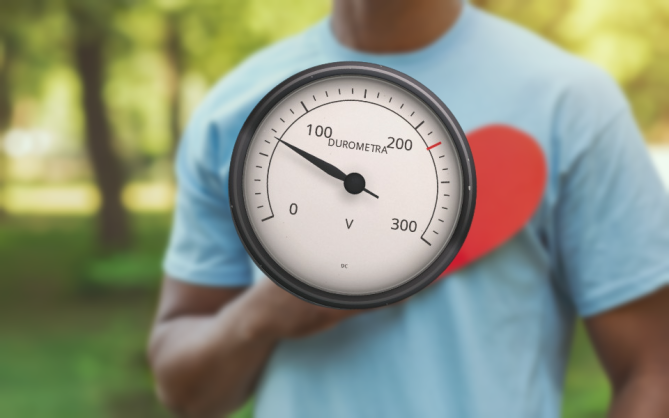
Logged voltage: 65 V
